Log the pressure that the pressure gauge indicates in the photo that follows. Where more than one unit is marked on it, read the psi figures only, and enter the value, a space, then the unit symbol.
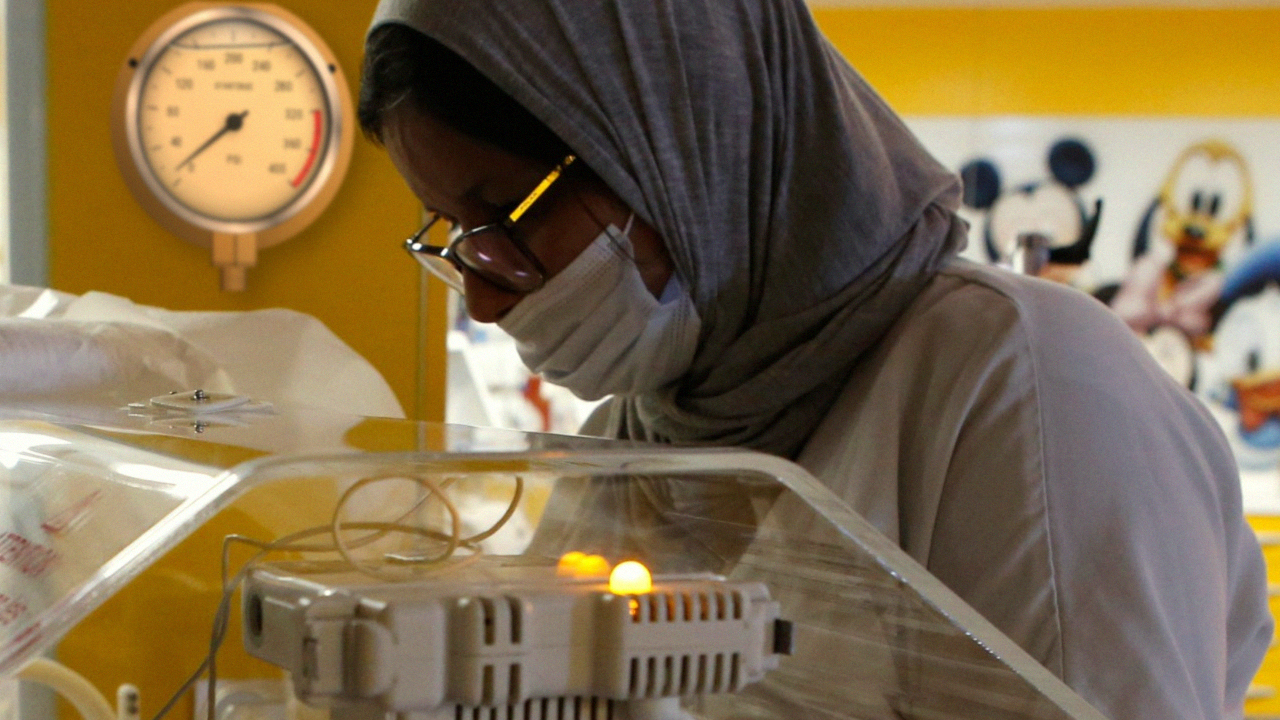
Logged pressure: 10 psi
